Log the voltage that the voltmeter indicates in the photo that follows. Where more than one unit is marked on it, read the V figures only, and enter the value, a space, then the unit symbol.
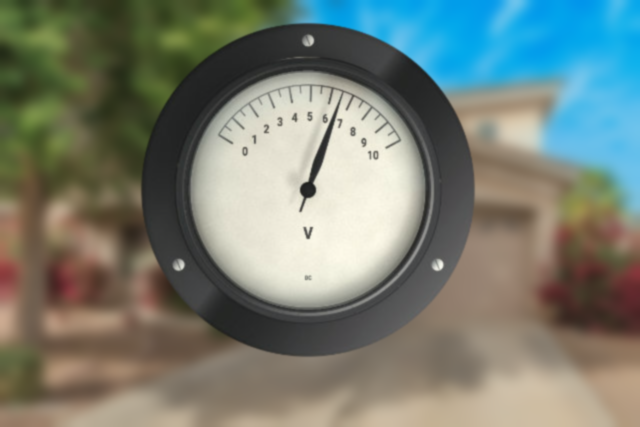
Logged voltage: 6.5 V
